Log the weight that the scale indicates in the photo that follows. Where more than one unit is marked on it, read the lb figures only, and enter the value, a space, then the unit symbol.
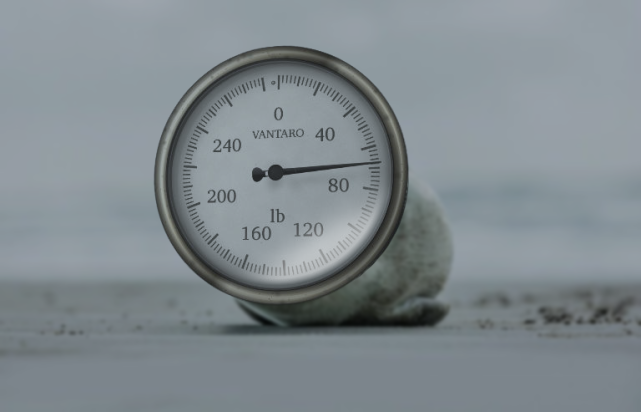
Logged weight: 68 lb
